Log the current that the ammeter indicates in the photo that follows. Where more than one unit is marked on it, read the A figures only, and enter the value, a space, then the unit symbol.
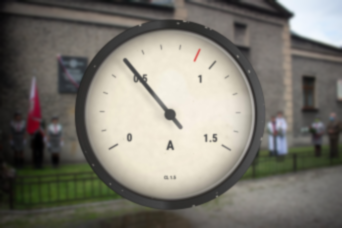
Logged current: 0.5 A
